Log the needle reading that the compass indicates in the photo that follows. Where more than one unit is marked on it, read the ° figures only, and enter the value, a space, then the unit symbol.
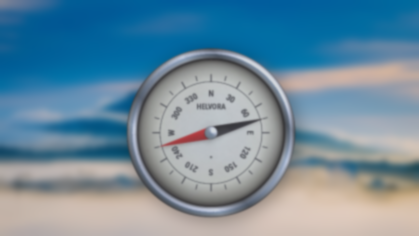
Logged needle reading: 255 °
